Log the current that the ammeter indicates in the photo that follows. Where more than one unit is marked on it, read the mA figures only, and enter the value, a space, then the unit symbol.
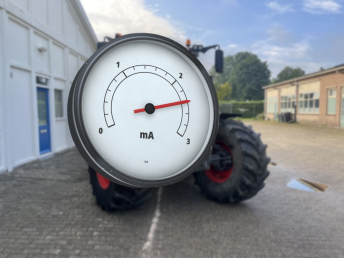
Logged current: 2.4 mA
